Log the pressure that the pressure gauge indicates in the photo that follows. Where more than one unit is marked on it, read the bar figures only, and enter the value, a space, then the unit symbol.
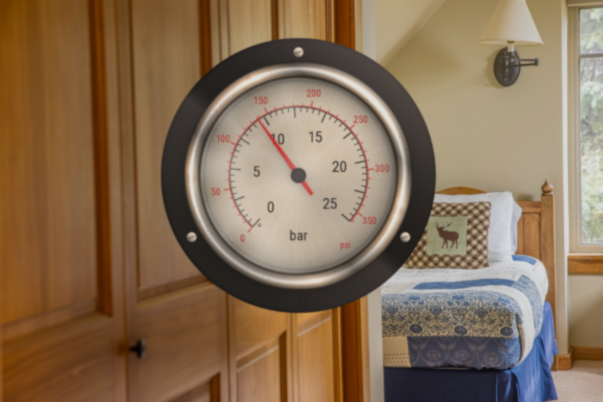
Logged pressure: 9.5 bar
